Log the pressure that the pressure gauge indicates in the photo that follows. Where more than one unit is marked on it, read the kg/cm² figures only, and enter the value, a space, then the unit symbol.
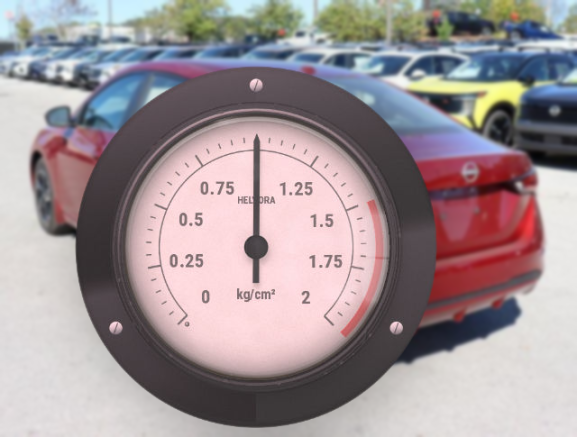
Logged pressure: 1 kg/cm²
